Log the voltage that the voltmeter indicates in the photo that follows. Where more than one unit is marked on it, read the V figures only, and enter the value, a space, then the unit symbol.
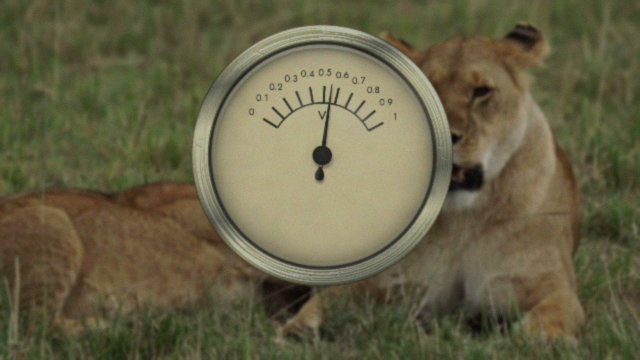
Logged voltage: 0.55 V
